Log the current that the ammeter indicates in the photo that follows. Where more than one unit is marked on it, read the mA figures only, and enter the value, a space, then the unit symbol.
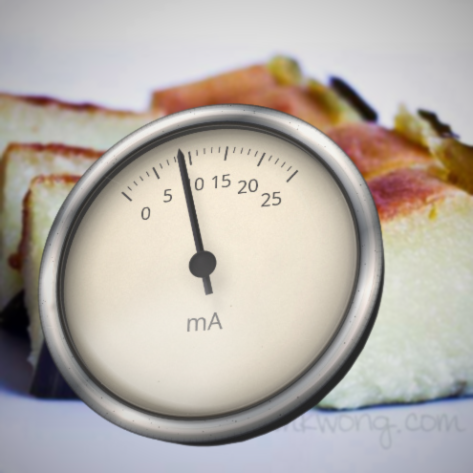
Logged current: 9 mA
